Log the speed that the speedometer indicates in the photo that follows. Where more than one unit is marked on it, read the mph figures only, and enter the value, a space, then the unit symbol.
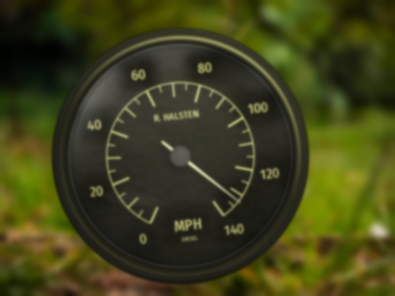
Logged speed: 132.5 mph
